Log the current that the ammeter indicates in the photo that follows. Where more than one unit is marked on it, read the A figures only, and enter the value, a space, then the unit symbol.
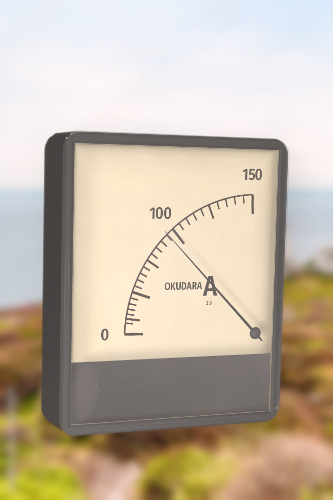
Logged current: 95 A
